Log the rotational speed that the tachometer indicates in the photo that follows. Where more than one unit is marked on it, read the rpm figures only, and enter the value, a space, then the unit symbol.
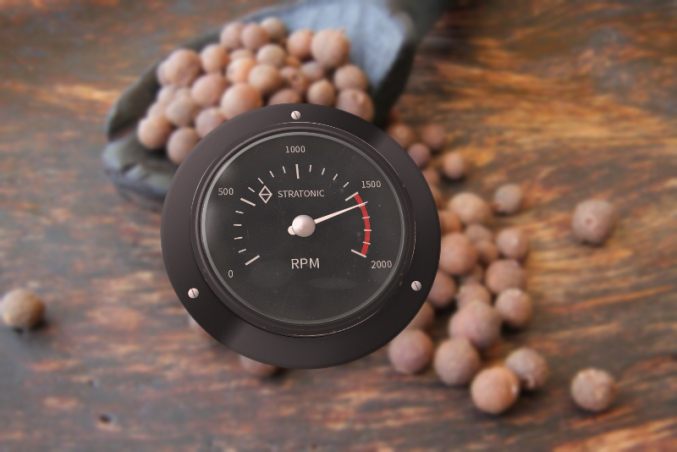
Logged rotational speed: 1600 rpm
